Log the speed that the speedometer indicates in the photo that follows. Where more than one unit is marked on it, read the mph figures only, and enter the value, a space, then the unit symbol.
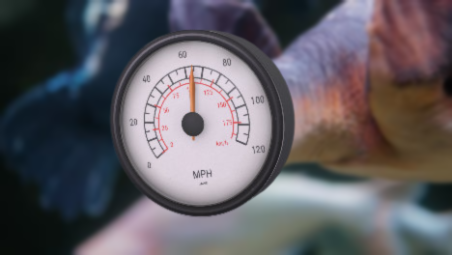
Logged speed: 65 mph
